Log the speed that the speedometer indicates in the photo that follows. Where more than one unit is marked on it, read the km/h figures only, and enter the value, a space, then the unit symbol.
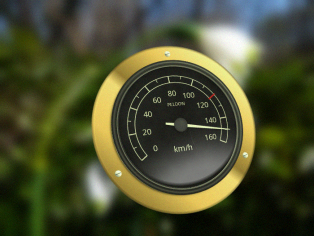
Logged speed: 150 km/h
